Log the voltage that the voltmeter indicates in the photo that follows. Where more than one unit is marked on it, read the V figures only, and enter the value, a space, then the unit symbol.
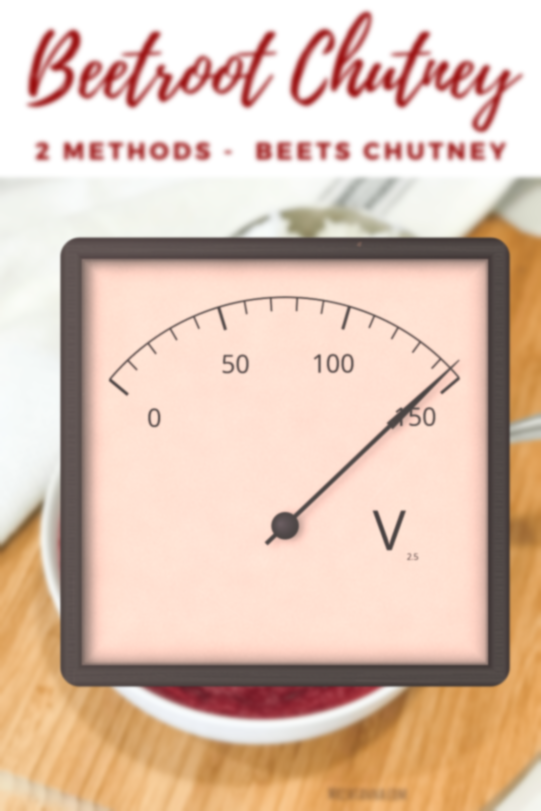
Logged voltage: 145 V
